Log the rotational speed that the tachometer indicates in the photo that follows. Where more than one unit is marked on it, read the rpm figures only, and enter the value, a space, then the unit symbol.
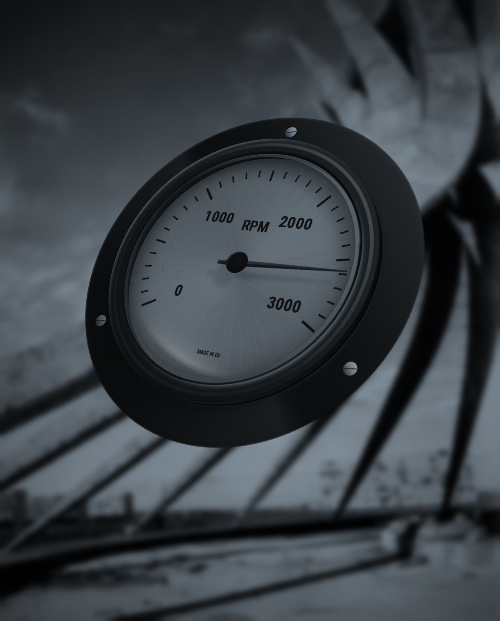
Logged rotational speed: 2600 rpm
